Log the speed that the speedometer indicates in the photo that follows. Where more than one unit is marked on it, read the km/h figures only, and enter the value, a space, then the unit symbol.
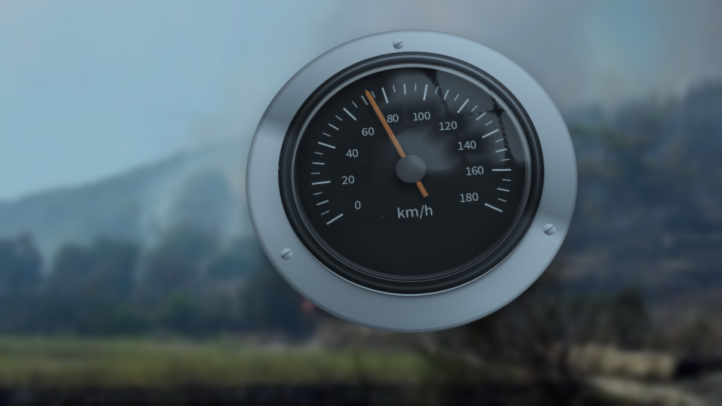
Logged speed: 72.5 km/h
